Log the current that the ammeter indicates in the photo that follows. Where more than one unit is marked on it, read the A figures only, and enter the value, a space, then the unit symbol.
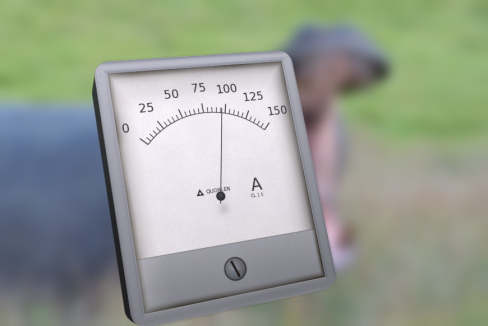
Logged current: 95 A
